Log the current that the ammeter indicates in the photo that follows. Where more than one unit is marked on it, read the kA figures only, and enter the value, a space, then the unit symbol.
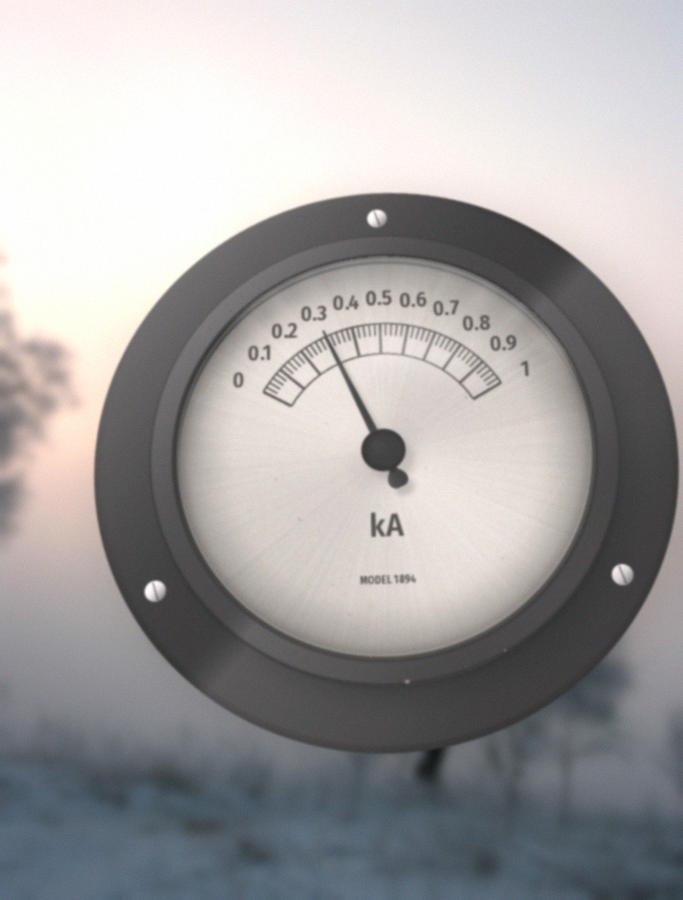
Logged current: 0.3 kA
